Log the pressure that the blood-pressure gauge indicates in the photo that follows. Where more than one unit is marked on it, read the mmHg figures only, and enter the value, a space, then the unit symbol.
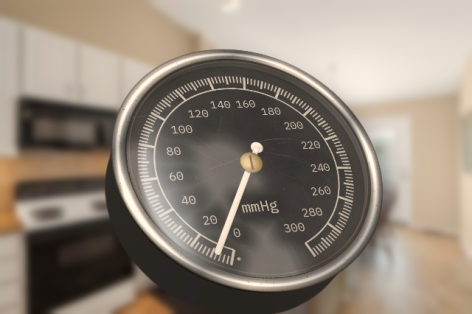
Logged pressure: 8 mmHg
